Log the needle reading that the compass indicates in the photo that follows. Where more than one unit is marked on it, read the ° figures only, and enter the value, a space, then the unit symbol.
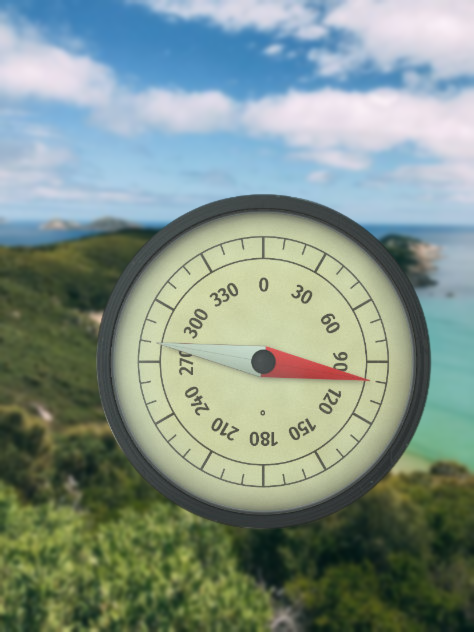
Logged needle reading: 100 °
